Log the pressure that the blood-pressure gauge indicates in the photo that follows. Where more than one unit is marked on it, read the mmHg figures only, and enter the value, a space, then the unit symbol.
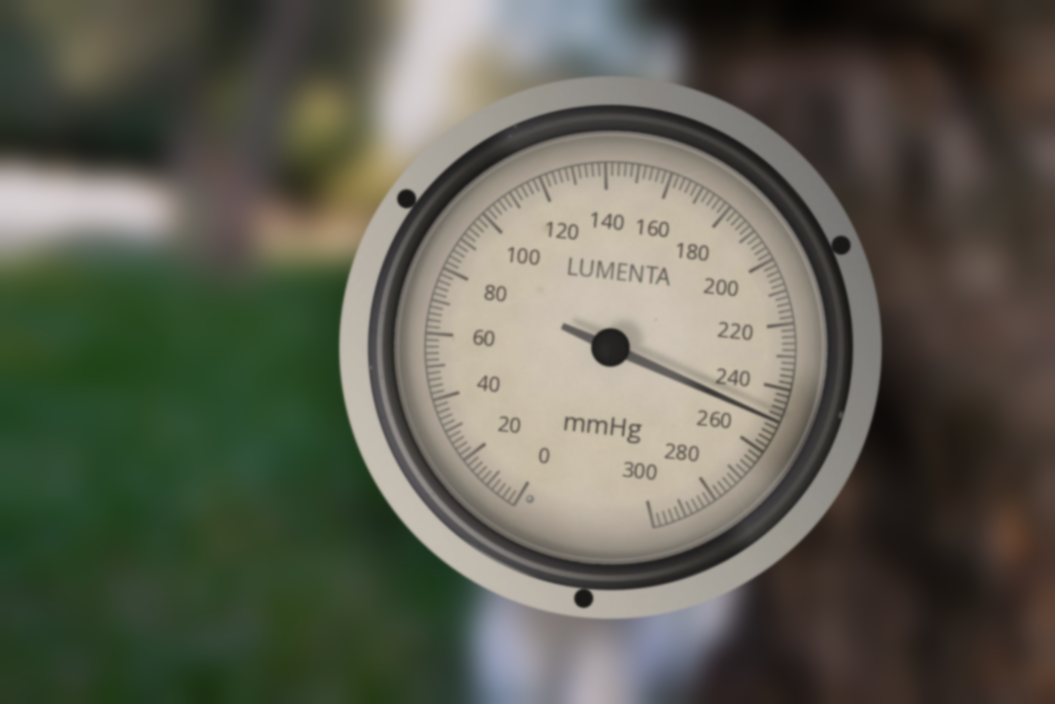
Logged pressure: 250 mmHg
